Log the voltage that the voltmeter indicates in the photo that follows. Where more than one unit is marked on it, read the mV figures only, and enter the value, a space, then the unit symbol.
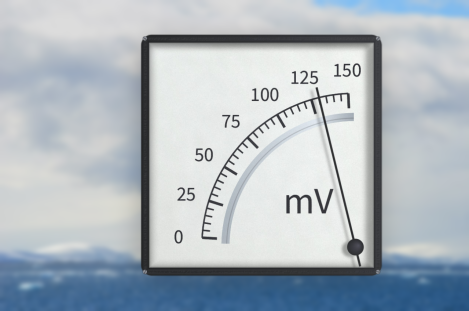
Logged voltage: 130 mV
